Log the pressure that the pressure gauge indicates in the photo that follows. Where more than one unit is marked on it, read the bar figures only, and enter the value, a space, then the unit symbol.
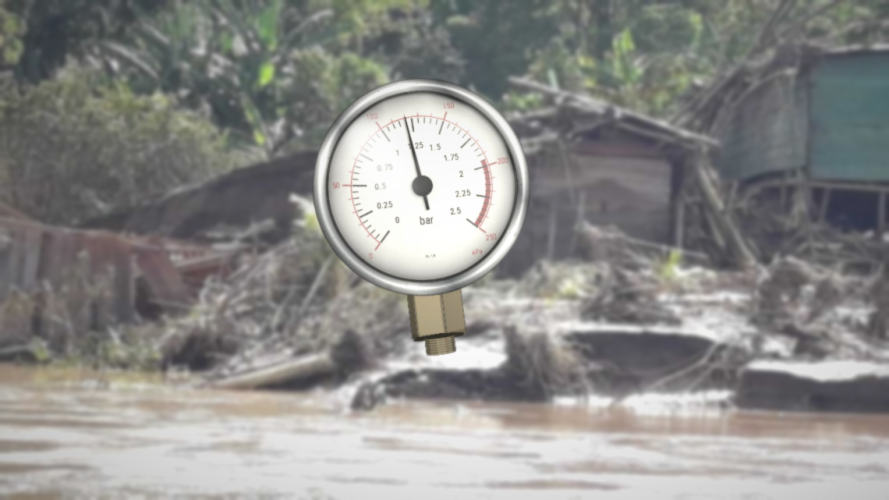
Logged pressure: 1.2 bar
